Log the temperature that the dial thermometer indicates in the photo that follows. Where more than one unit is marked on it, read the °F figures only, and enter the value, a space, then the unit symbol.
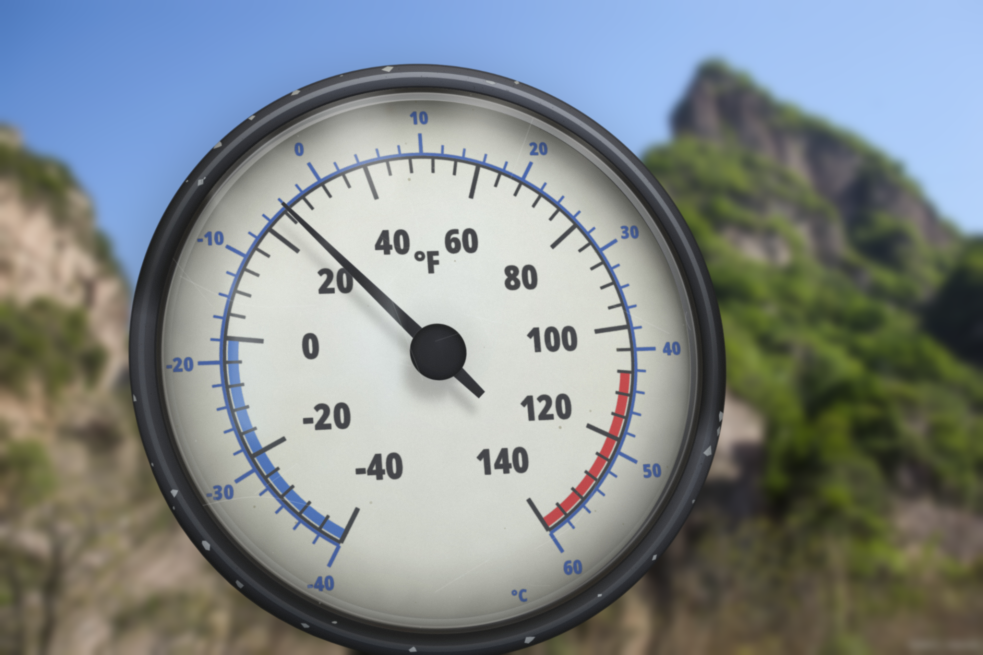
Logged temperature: 24 °F
